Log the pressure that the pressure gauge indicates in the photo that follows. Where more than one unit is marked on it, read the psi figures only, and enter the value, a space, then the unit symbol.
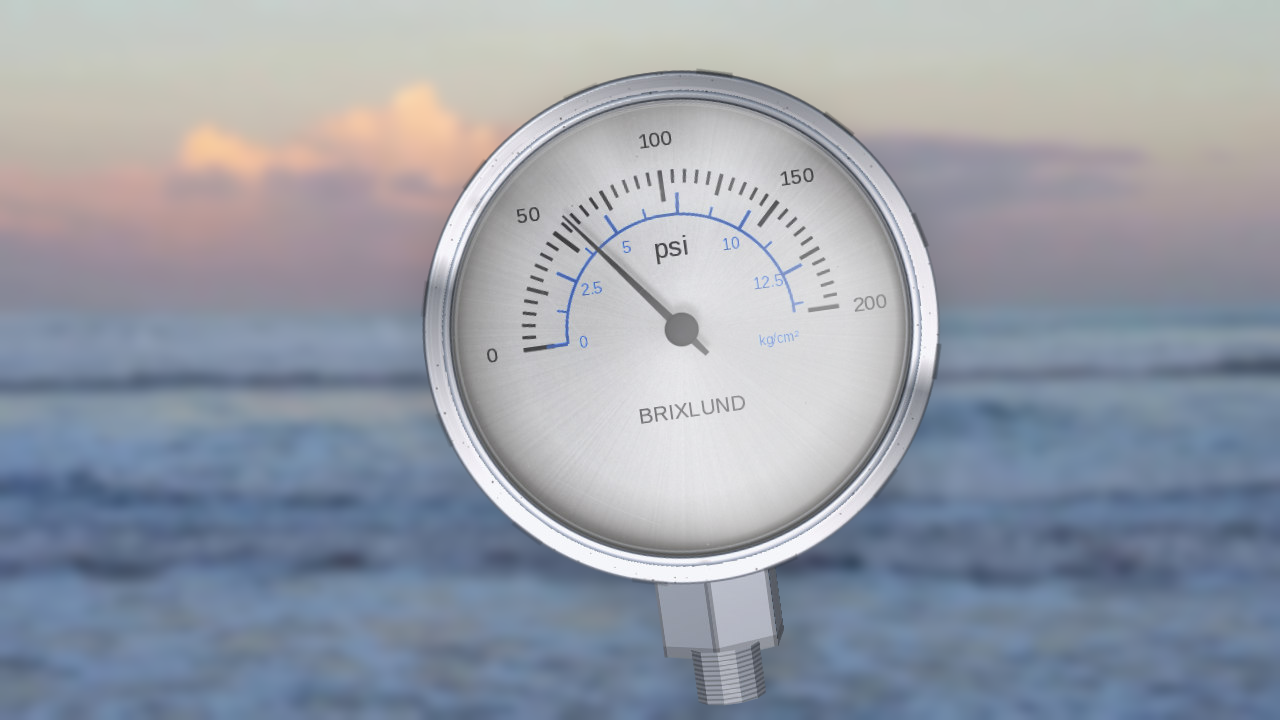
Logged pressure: 57.5 psi
